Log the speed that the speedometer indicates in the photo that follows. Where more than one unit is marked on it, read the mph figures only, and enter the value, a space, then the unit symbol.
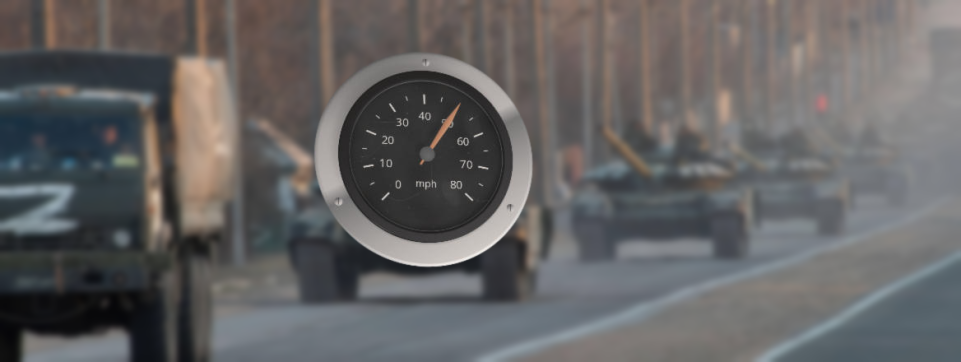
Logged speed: 50 mph
